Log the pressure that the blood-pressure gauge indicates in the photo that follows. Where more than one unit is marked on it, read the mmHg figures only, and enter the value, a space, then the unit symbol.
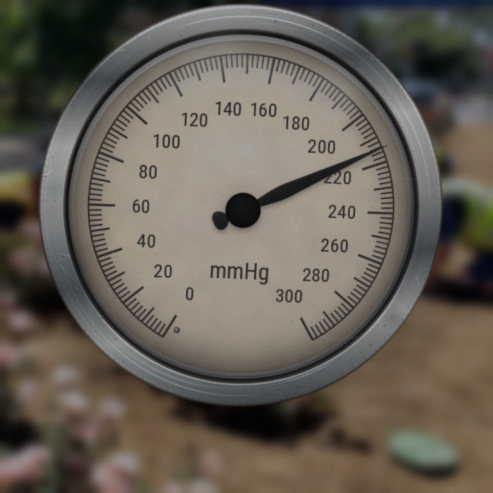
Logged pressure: 214 mmHg
